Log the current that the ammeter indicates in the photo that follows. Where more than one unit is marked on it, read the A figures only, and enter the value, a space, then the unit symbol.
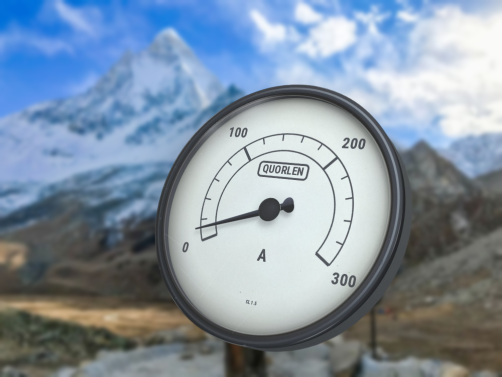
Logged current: 10 A
